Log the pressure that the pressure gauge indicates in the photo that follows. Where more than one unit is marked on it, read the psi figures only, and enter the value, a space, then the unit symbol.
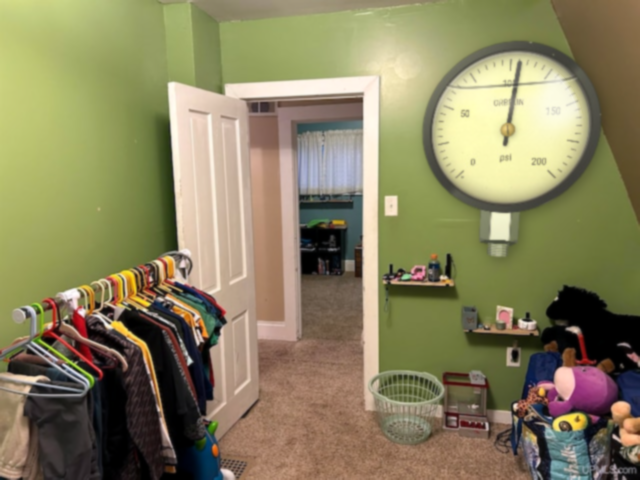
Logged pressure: 105 psi
